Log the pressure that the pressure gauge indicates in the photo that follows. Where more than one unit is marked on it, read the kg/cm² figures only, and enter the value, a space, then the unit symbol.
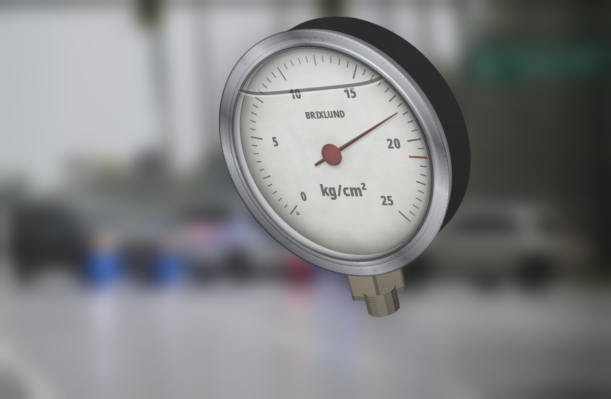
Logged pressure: 18.25 kg/cm²
